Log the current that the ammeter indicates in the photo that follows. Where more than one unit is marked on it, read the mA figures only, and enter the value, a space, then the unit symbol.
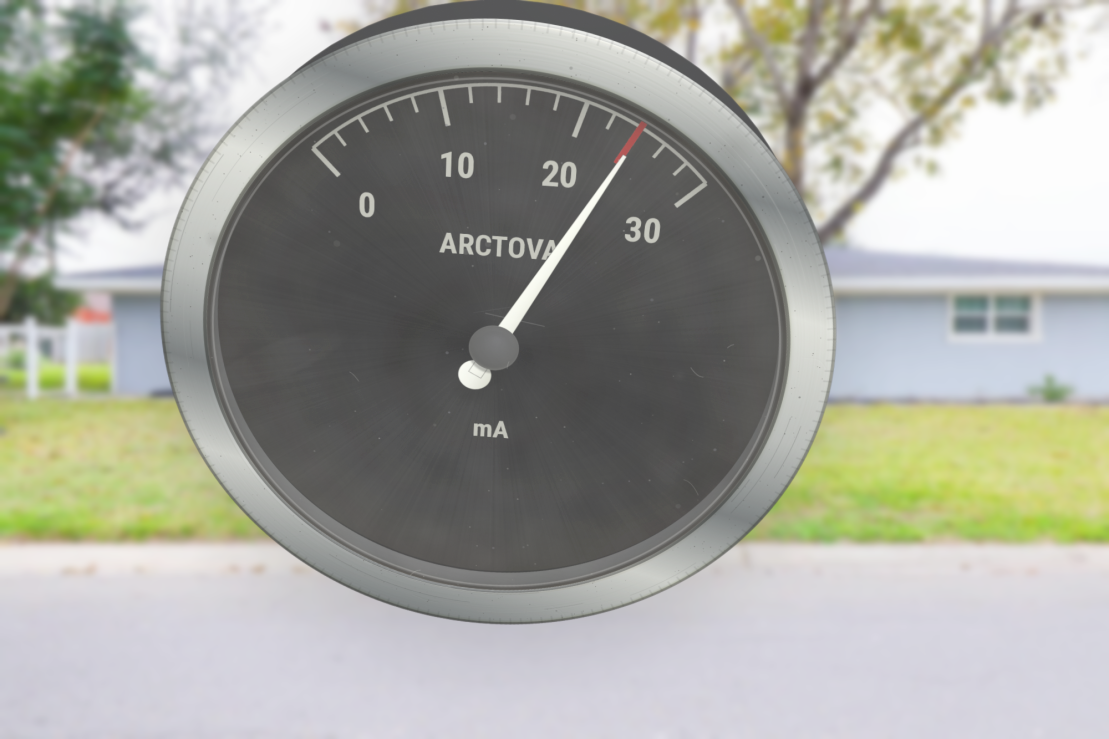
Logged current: 24 mA
